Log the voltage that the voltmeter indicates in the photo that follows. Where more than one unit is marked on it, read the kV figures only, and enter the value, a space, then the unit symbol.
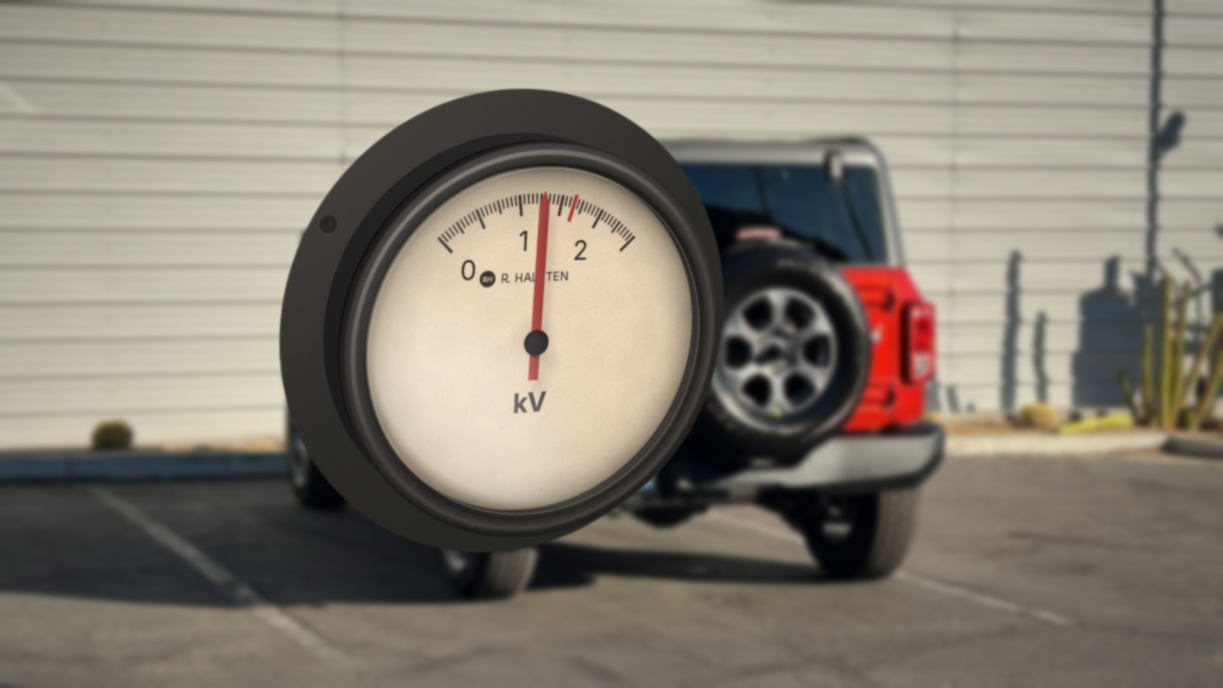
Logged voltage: 1.25 kV
